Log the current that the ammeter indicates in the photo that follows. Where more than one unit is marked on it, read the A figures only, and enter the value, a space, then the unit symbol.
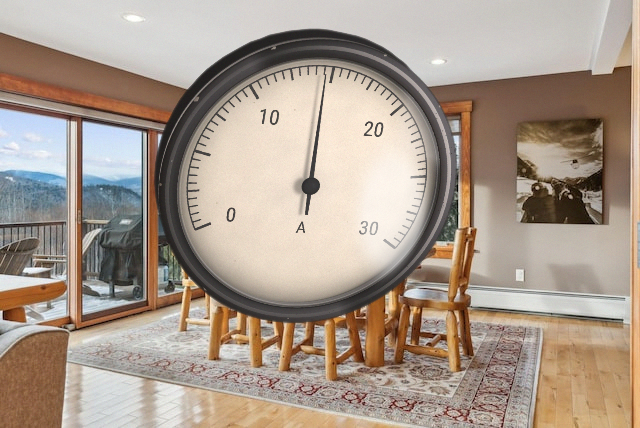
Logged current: 14.5 A
